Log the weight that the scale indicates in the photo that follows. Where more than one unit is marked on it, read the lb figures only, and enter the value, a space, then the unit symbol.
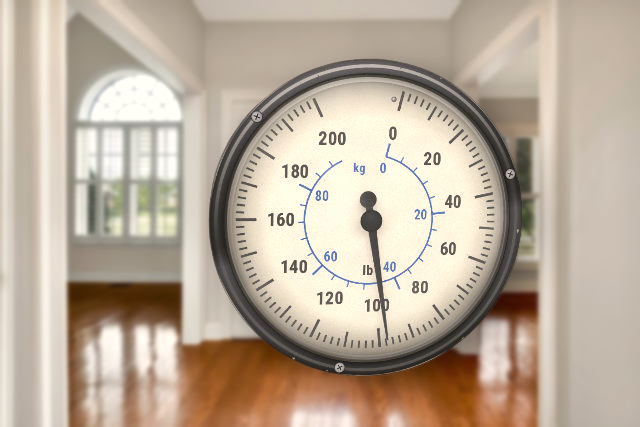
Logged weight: 98 lb
